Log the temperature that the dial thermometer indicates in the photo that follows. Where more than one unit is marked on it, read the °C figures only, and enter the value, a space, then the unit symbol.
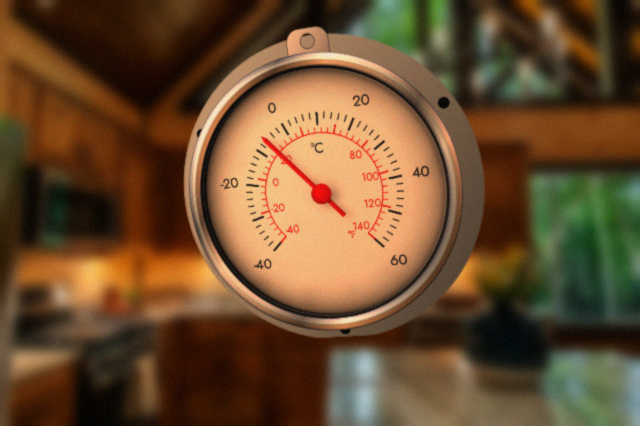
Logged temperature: -6 °C
